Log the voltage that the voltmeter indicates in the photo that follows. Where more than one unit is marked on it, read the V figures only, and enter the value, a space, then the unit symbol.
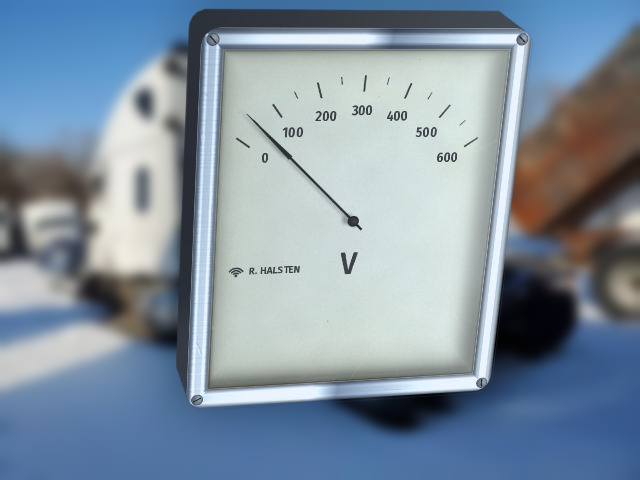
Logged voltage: 50 V
